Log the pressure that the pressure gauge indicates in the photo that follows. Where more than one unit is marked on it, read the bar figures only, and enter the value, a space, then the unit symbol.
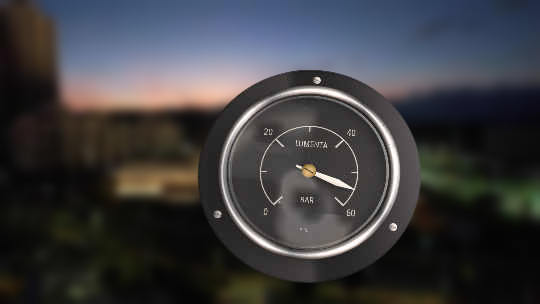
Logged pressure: 55 bar
